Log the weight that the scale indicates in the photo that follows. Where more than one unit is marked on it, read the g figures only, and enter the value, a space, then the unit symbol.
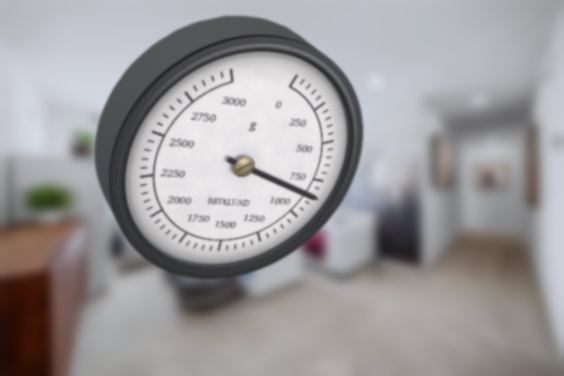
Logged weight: 850 g
